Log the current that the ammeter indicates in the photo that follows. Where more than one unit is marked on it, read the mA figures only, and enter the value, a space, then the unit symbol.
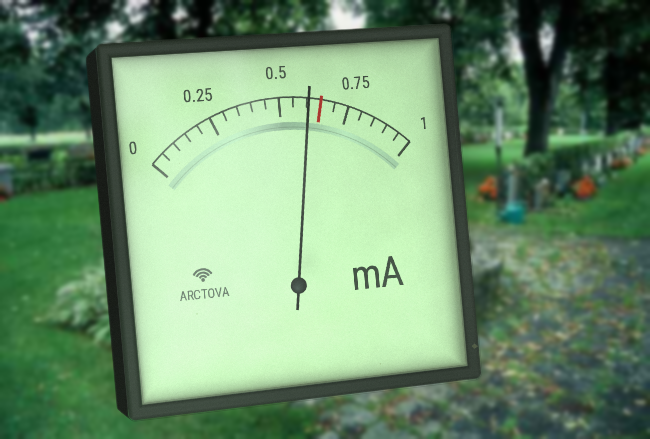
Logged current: 0.6 mA
